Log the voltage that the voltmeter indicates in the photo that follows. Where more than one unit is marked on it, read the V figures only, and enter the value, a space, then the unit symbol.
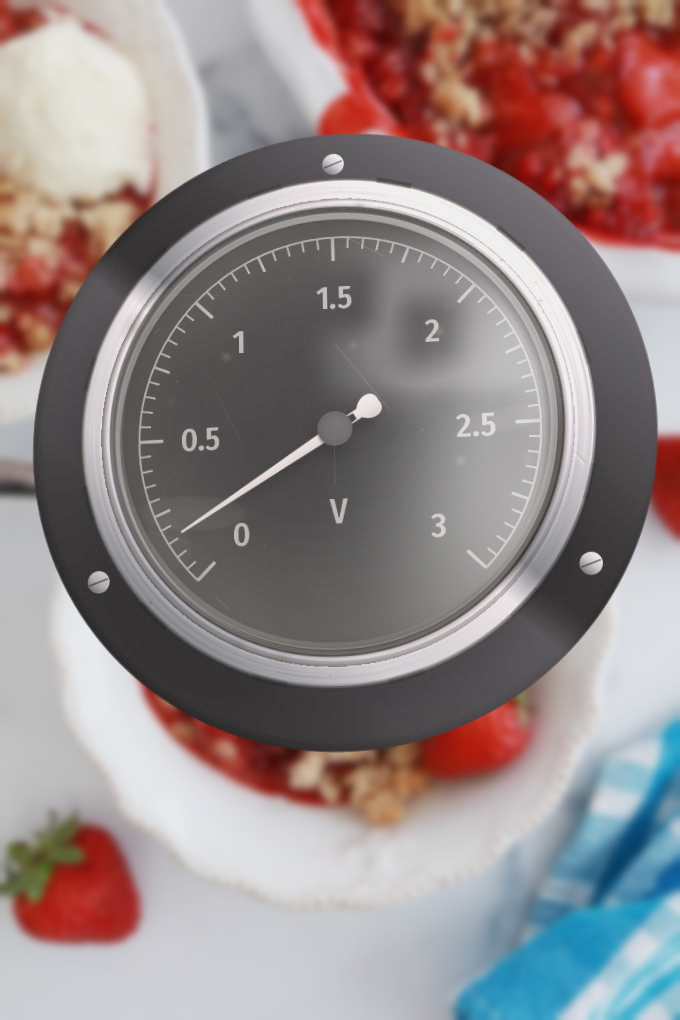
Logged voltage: 0.15 V
